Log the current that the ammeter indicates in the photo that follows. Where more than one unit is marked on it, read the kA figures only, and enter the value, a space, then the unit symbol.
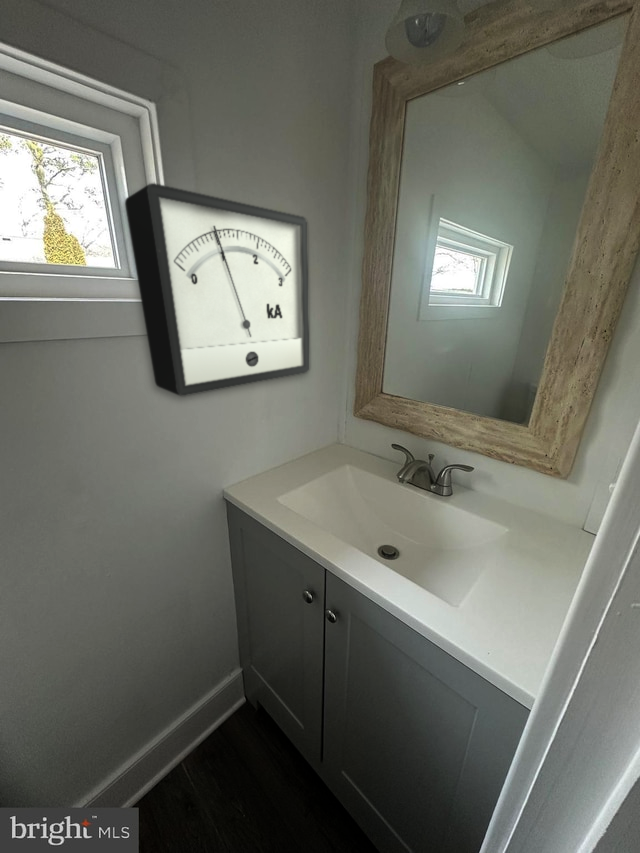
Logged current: 1 kA
